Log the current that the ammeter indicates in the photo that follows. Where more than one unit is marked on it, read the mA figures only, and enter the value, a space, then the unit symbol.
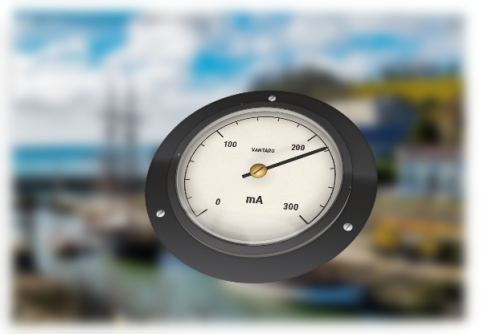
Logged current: 220 mA
